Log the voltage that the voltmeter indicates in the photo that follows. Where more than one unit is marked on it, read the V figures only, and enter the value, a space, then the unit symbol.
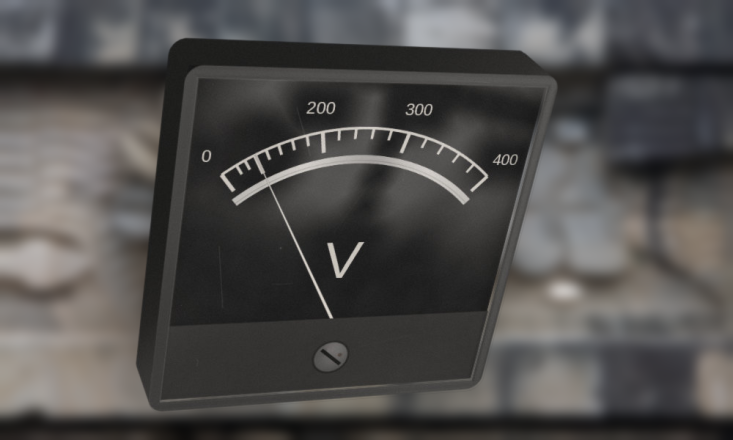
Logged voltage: 100 V
